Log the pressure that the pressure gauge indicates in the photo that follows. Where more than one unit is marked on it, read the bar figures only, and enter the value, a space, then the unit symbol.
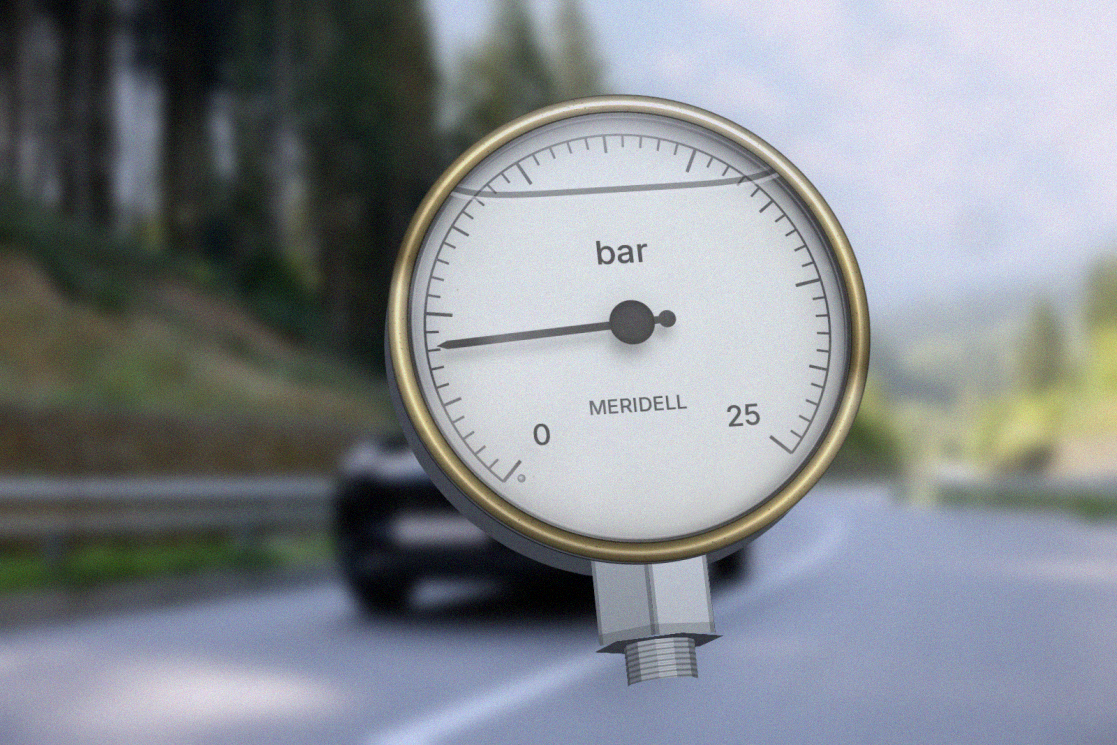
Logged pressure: 4 bar
